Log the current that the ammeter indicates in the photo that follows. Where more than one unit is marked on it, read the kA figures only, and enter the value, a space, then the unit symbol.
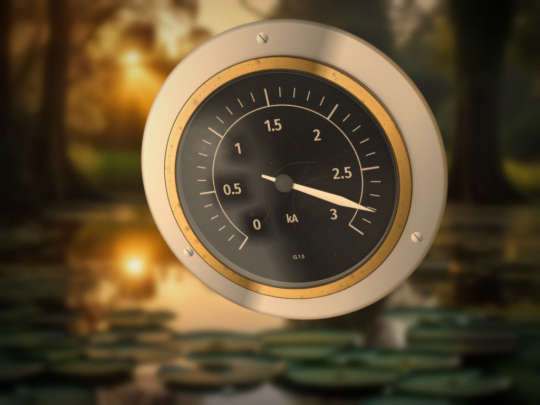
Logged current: 2.8 kA
